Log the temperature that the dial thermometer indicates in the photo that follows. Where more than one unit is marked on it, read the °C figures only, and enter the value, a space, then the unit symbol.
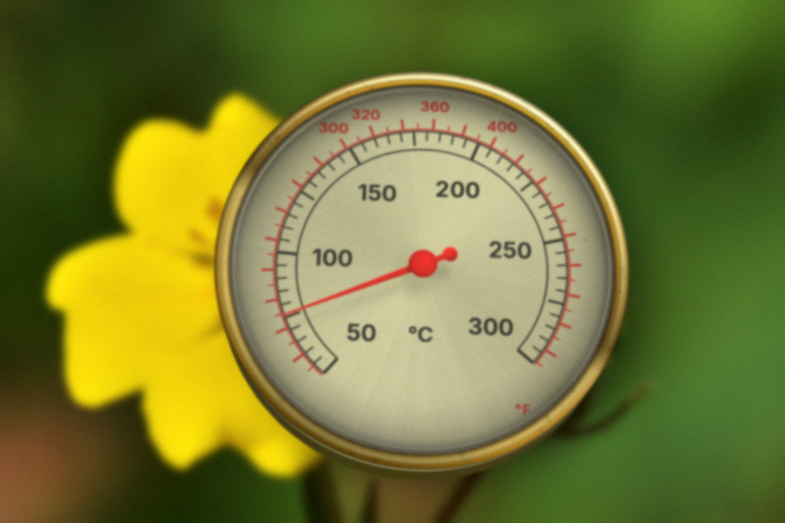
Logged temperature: 75 °C
